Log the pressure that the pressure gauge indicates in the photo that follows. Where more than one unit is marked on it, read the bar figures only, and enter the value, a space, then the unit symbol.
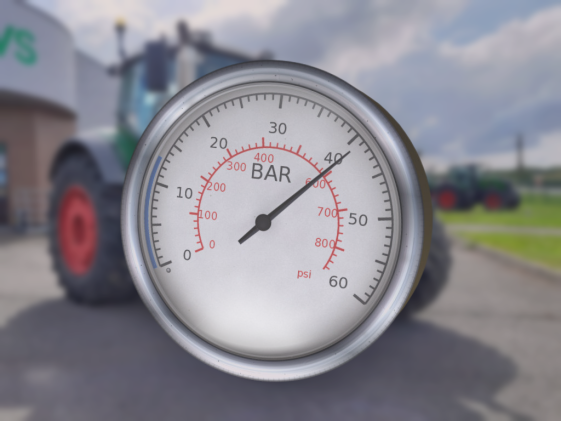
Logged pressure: 41 bar
